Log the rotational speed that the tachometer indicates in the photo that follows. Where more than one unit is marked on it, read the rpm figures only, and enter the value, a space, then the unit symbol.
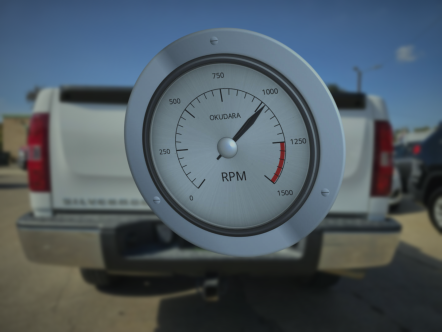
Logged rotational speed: 1025 rpm
